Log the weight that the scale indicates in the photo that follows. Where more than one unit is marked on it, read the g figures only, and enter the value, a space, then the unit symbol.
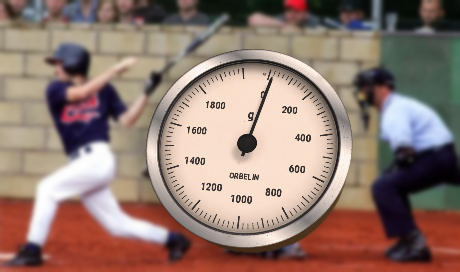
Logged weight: 20 g
